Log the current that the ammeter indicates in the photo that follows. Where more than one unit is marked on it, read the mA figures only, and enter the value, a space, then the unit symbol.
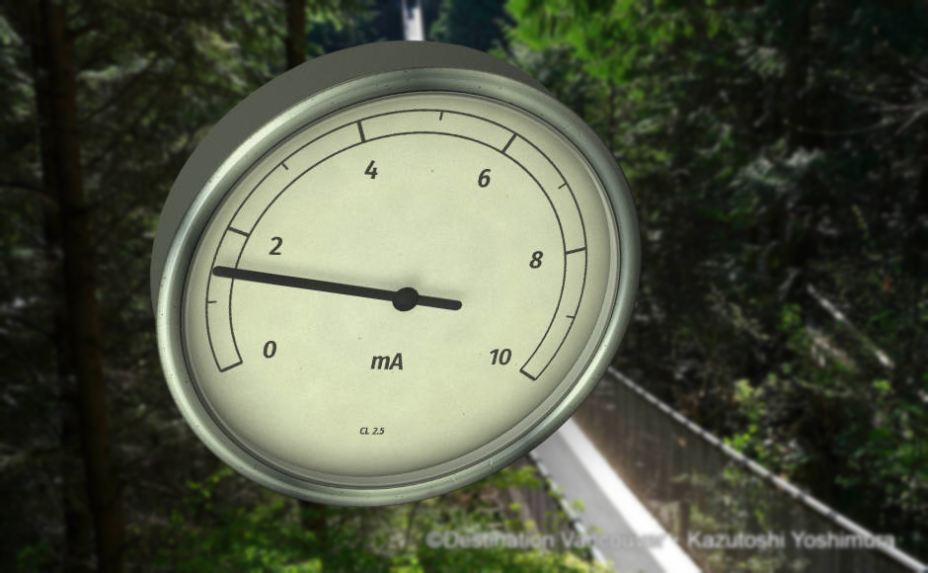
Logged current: 1.5 mA
